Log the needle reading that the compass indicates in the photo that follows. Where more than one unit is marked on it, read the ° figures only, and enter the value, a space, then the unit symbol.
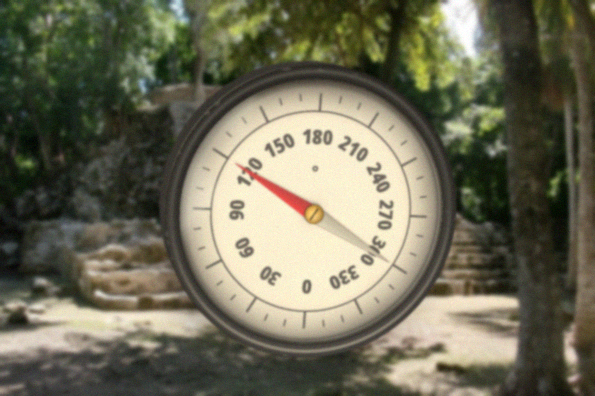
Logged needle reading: 120 °
